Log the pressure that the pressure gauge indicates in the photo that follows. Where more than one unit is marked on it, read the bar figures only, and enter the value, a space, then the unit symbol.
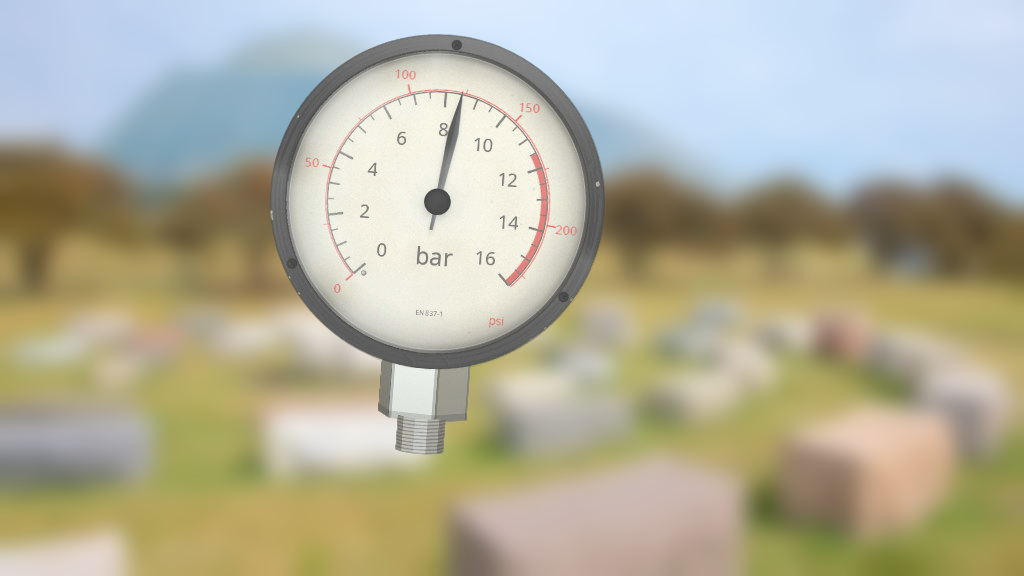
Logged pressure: 8.5 bar
